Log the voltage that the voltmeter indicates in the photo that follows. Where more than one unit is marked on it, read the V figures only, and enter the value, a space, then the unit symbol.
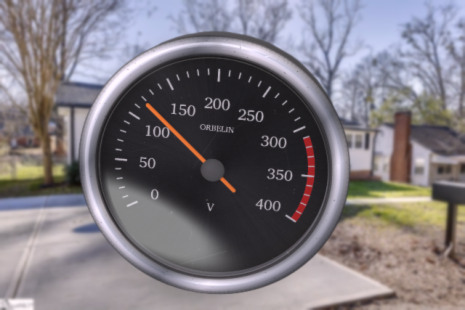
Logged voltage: 120 V
